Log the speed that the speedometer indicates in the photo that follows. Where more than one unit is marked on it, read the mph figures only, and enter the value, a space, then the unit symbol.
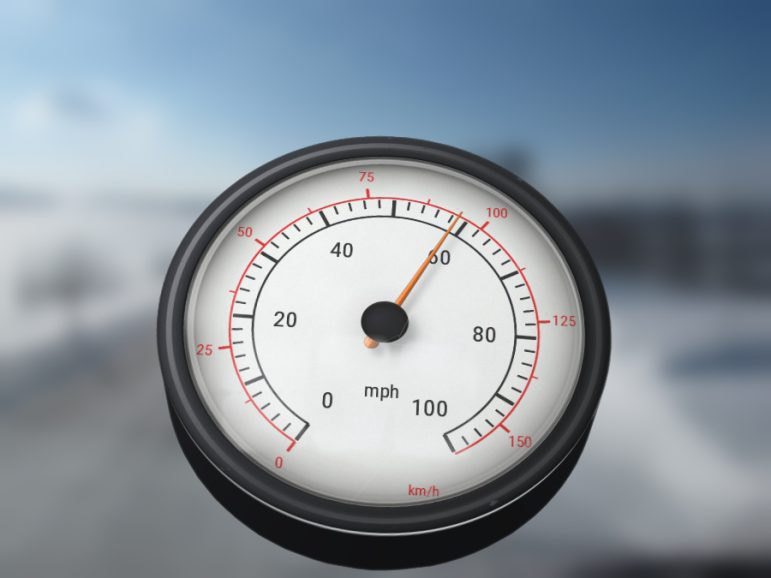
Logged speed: 59 mph
